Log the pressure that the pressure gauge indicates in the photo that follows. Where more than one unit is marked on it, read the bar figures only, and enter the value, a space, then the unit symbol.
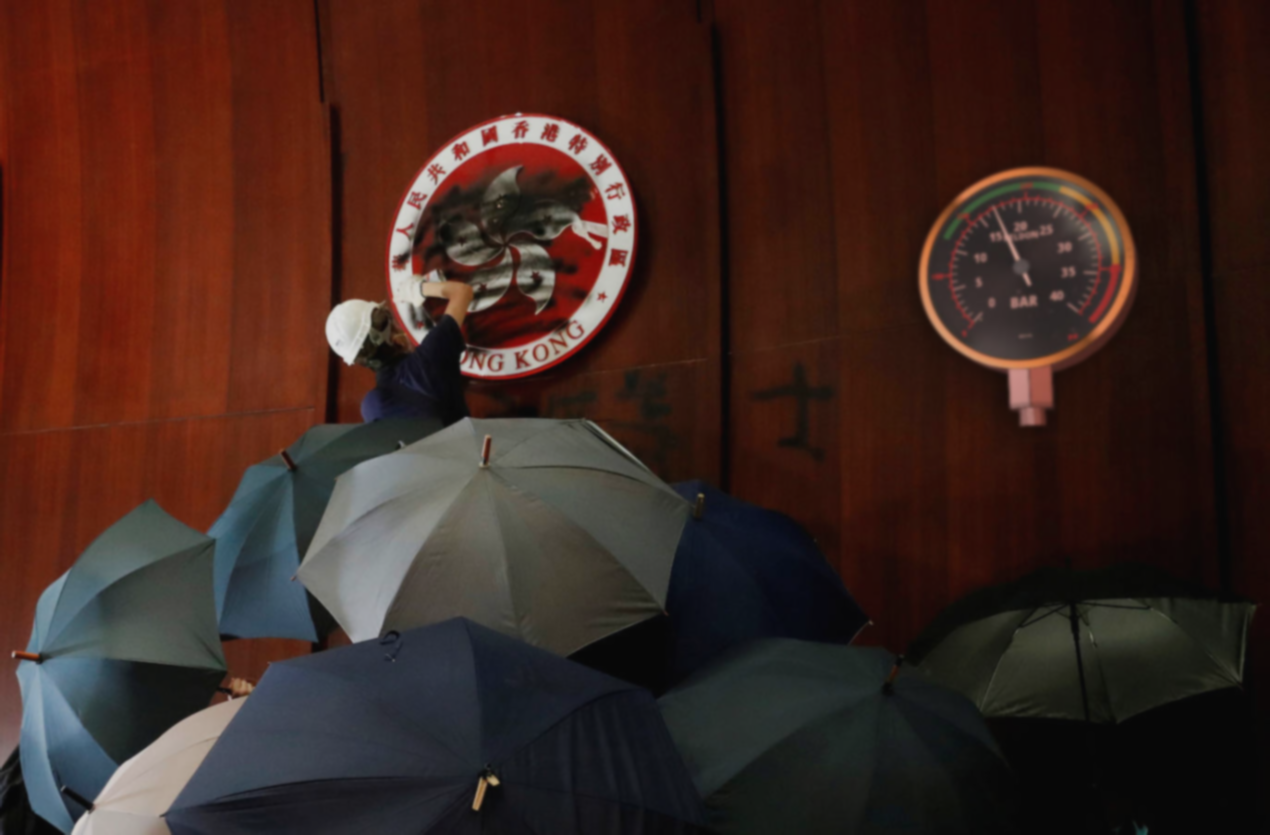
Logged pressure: 17 bar
